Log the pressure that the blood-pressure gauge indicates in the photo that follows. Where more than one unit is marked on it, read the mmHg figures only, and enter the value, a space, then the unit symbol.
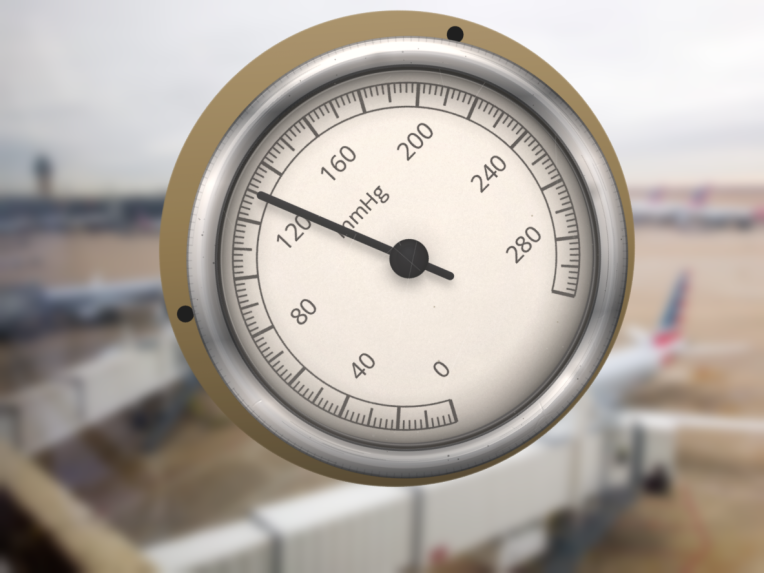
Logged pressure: 130 mmHg
